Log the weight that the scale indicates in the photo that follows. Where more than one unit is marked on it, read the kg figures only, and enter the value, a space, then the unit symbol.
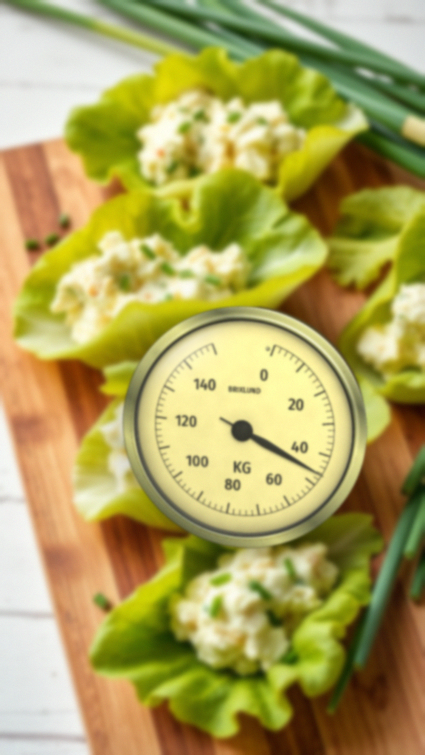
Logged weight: 46 kg
